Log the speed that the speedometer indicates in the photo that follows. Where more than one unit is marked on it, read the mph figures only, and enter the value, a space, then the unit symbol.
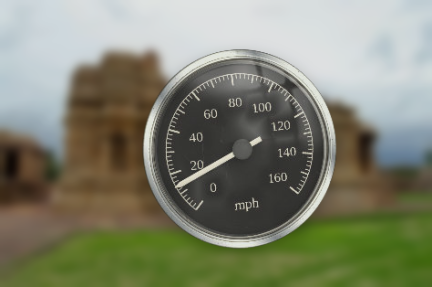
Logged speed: 14 mph
